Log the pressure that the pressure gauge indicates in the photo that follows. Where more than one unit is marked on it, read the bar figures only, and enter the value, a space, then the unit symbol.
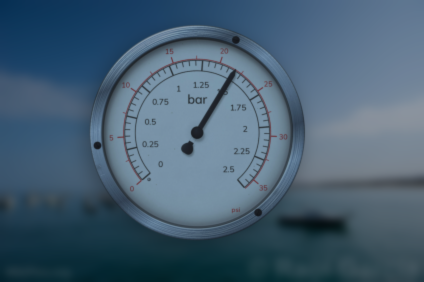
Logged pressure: 1.5 bar
